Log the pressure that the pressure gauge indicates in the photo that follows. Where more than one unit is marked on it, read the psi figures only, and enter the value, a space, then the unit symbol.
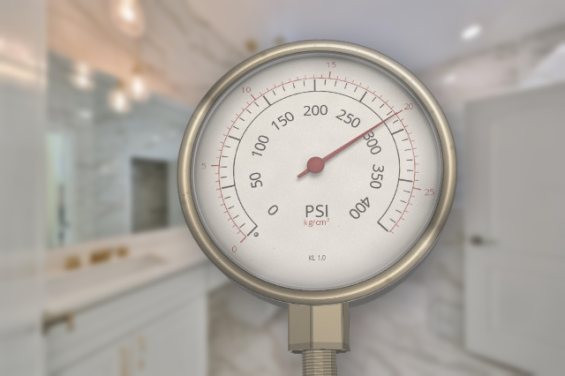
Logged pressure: 285 psi
